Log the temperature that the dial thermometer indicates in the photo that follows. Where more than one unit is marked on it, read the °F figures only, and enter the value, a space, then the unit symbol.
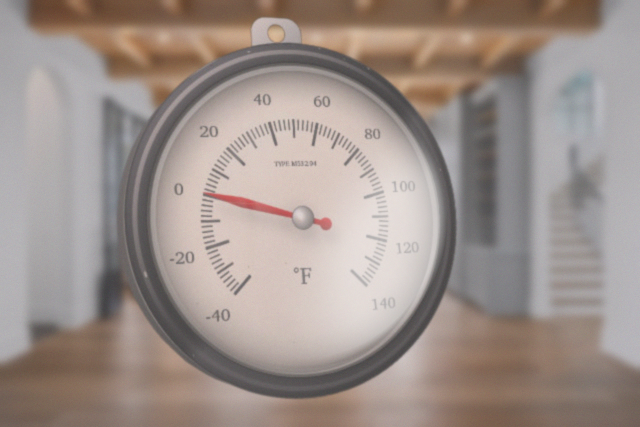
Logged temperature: 0 °F
